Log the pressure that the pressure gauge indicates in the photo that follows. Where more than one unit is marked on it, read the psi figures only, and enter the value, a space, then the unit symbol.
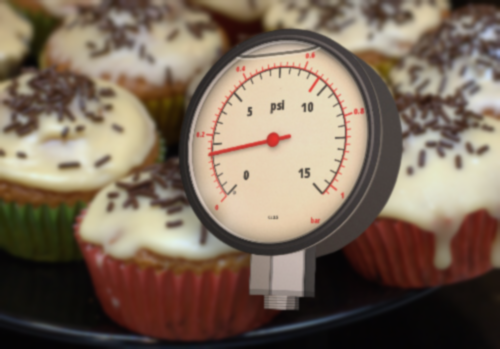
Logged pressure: 2 psi
